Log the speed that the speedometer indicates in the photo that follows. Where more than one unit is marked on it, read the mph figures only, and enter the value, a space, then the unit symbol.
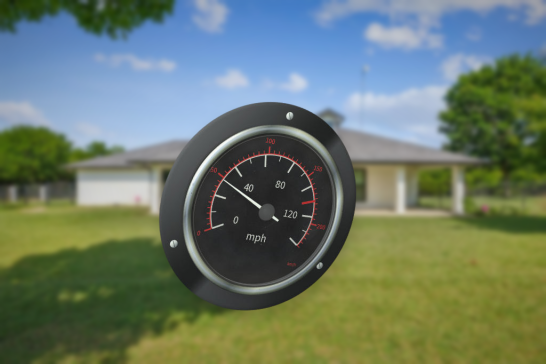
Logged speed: 30 mph
